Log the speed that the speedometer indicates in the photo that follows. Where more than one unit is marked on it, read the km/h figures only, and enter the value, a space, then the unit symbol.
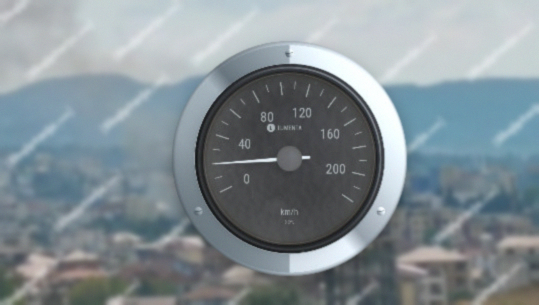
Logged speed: 20 km/h
